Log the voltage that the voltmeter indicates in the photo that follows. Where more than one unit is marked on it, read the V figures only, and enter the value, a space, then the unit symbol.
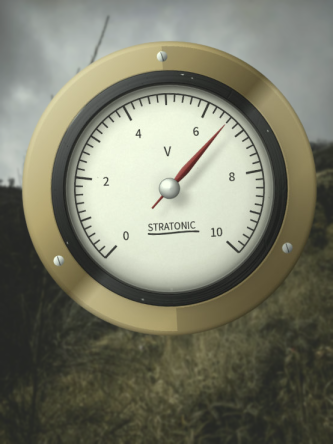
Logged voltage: 6.6 V
